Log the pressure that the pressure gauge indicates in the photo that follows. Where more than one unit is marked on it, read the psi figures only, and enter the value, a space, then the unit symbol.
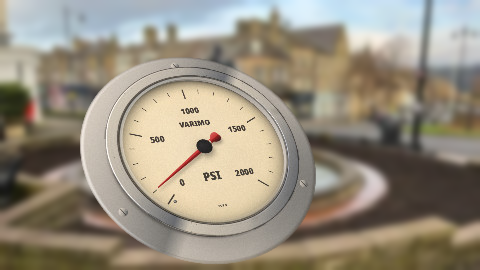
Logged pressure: 100 psi
